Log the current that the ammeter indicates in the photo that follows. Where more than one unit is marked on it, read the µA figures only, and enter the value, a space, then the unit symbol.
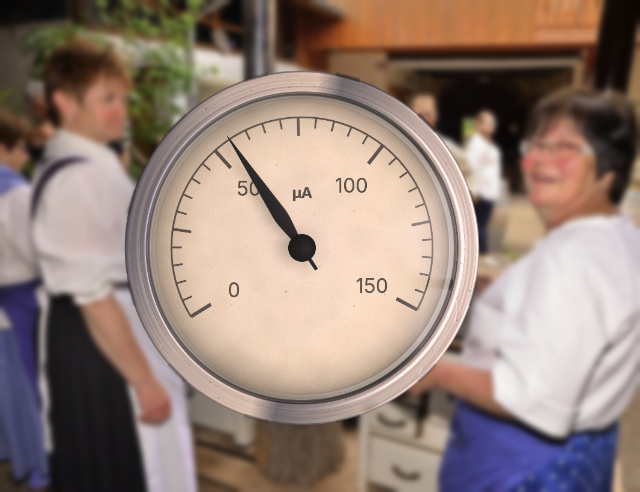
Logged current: 55 µA
